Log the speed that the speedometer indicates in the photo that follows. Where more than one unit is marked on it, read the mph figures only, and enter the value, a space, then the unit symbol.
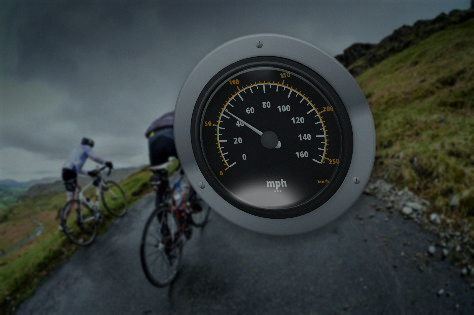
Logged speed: 45 mph
